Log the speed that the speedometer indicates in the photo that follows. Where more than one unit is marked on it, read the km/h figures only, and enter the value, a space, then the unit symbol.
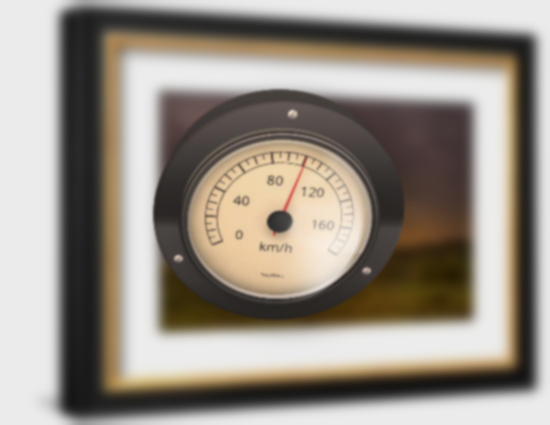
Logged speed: 100 km/h
